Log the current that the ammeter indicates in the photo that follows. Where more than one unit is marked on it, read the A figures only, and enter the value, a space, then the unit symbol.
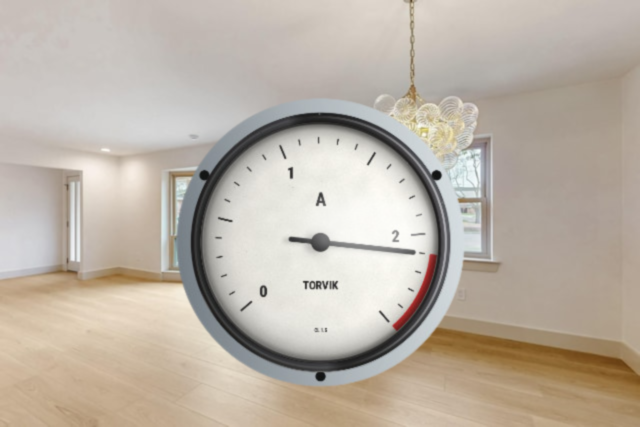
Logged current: 2.1 A
